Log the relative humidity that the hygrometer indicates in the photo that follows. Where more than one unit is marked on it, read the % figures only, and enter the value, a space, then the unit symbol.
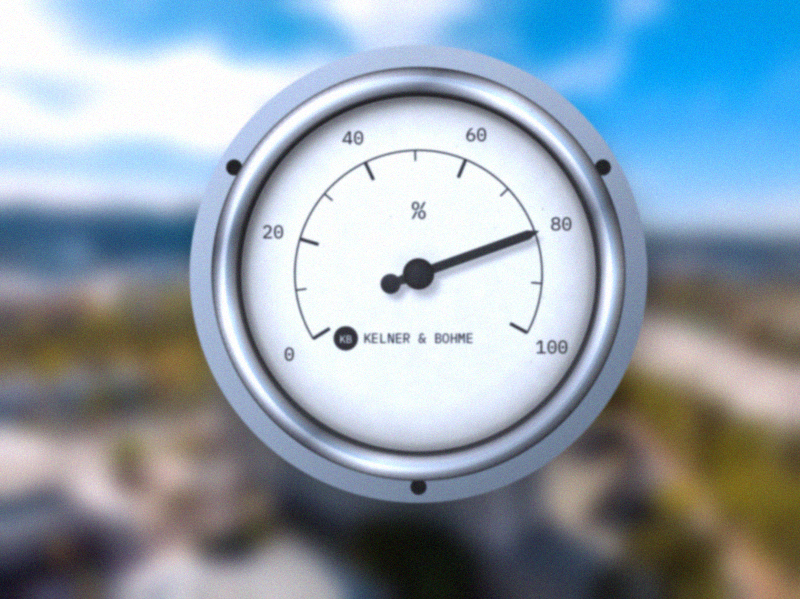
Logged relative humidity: 80 %
